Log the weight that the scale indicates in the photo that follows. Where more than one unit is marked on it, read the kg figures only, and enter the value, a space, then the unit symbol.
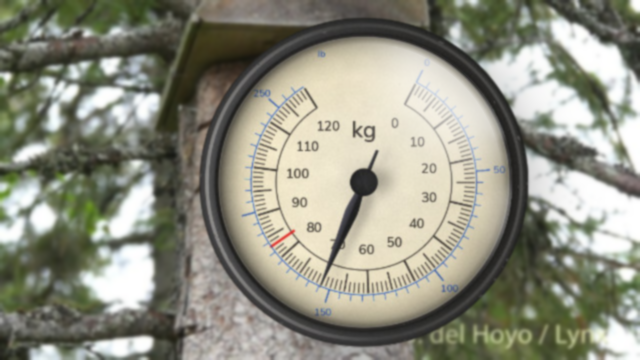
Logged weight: 70 kg
